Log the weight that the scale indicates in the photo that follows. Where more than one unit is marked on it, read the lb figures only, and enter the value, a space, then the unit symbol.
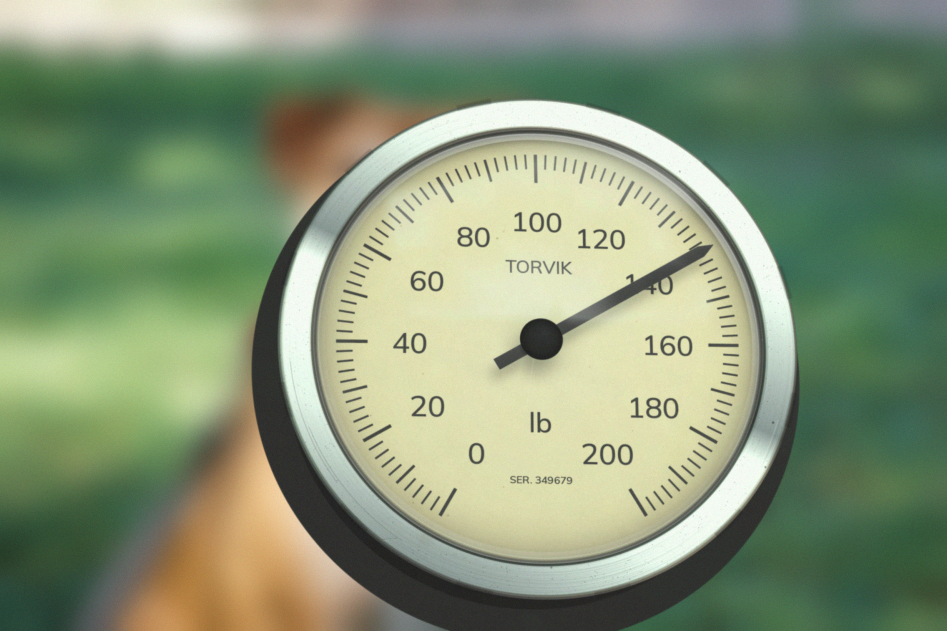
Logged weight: 140 lb
